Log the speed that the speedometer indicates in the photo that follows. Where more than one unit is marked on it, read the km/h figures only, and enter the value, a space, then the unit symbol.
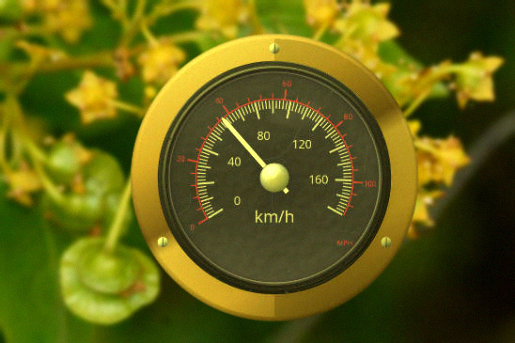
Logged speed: 60 km/h
